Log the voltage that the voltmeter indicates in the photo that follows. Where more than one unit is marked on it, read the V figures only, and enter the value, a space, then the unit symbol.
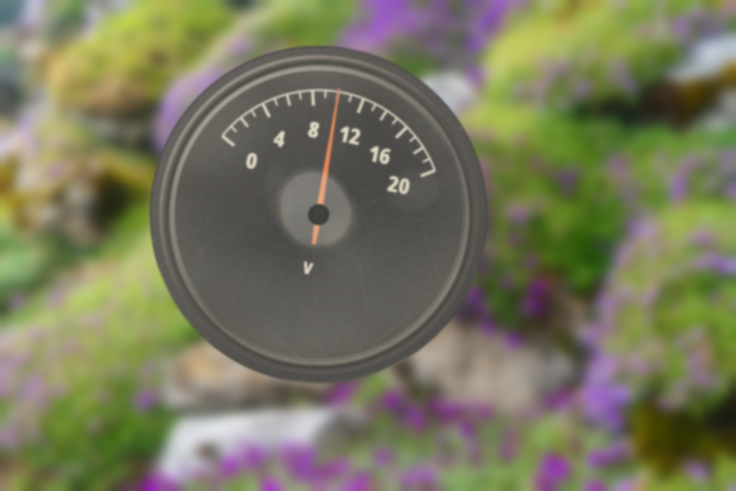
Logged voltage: 10 V
